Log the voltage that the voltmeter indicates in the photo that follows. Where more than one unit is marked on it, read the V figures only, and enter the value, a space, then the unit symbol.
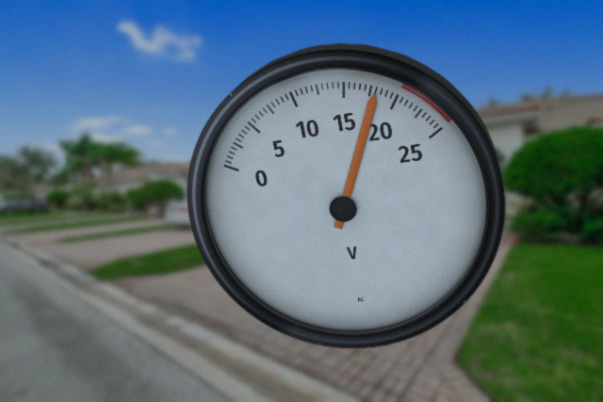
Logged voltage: 18 V
